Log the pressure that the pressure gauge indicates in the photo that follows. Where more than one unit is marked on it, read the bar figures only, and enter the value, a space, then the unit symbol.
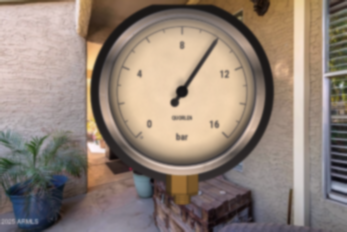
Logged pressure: 10 bar
